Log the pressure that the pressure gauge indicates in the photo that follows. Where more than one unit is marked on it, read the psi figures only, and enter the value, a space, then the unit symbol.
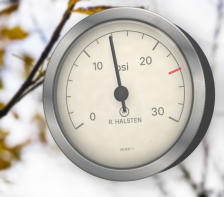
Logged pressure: 14 psi
